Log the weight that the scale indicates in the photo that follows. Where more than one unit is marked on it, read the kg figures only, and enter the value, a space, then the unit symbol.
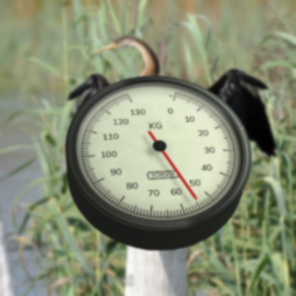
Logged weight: 55 kg
